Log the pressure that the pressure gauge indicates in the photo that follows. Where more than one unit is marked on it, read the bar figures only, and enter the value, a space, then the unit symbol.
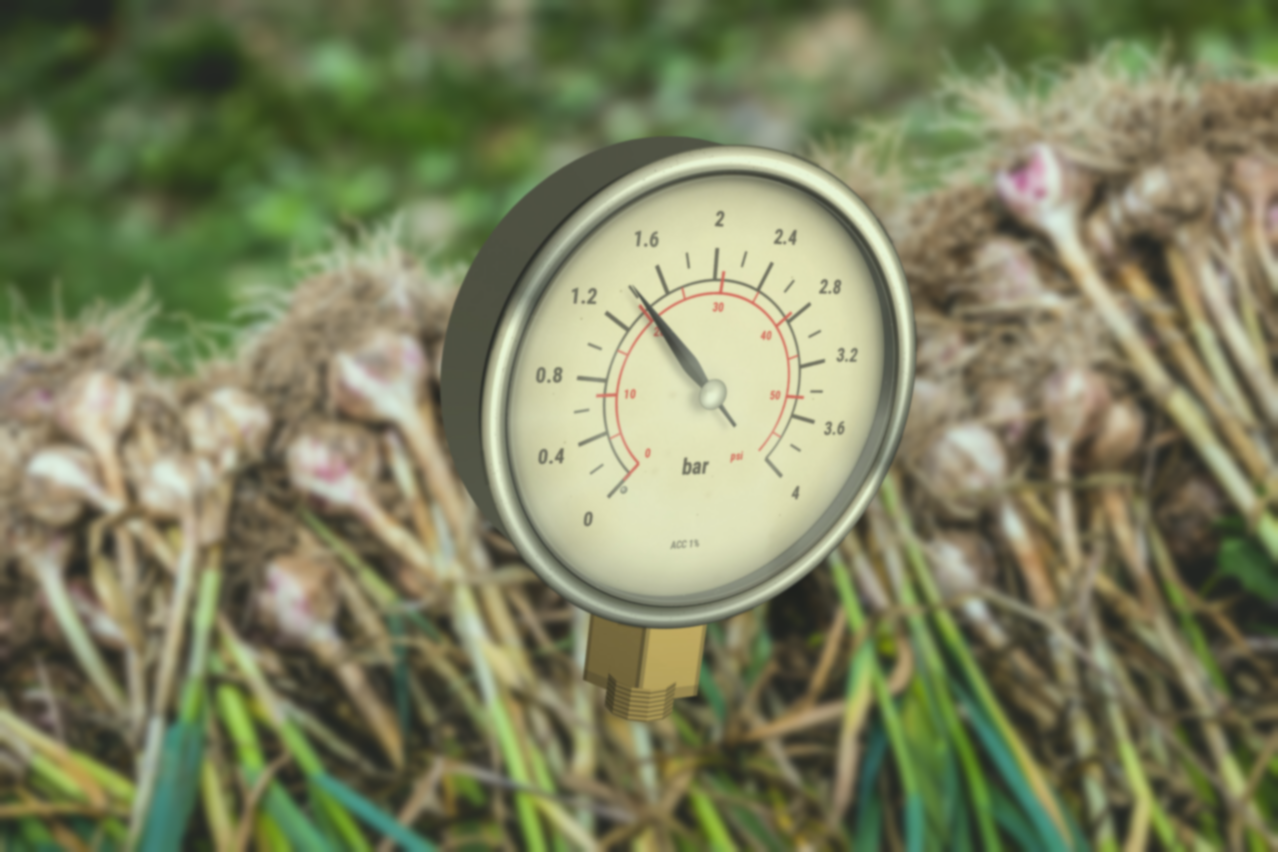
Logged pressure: 1.4 bar
